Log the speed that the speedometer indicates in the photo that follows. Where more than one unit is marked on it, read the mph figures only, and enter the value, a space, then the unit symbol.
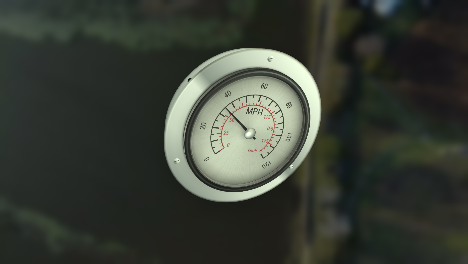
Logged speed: 35 mph
